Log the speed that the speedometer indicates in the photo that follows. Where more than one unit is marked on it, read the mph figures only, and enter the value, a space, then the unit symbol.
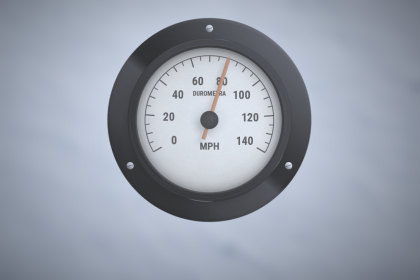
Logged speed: 80 mph
